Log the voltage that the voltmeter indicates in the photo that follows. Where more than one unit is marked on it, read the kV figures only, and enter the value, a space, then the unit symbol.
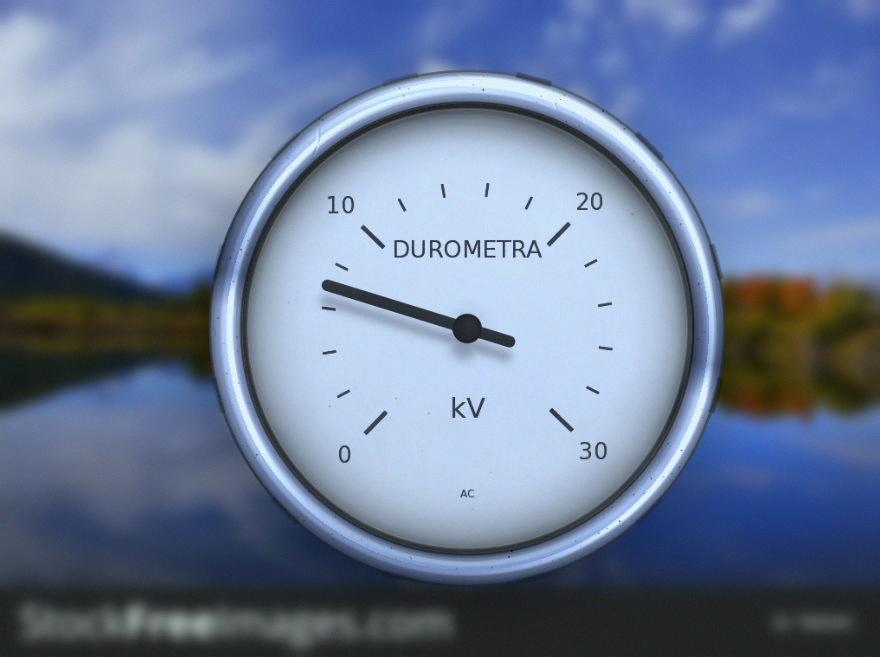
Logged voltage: 7 kV
